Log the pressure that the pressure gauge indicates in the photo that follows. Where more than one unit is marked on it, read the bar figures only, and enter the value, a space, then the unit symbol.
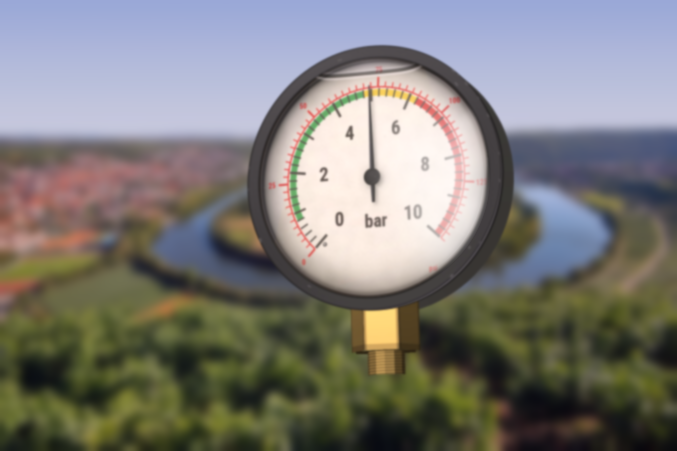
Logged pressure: 5 bar
